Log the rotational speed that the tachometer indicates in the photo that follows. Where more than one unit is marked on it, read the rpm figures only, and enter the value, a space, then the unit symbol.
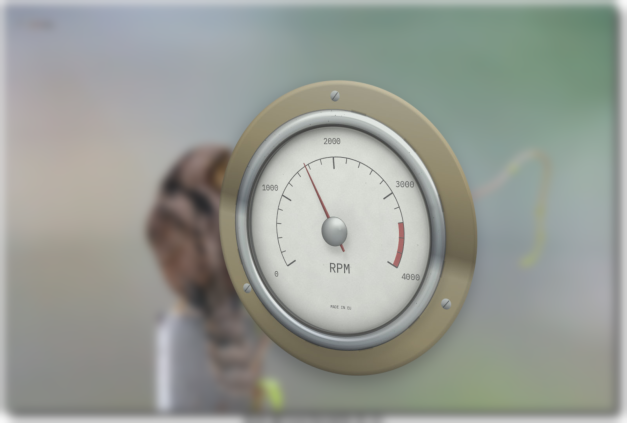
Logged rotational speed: 1600 rpm
